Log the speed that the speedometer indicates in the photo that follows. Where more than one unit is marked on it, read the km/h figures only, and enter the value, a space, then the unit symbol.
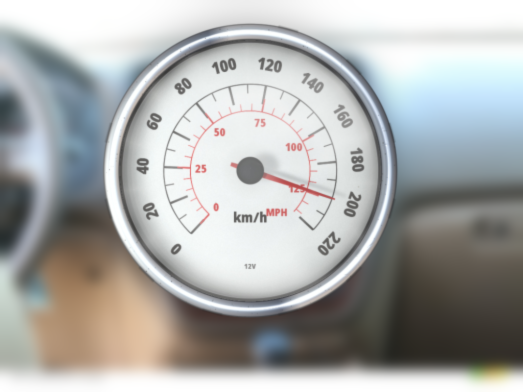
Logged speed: 200 km/h
